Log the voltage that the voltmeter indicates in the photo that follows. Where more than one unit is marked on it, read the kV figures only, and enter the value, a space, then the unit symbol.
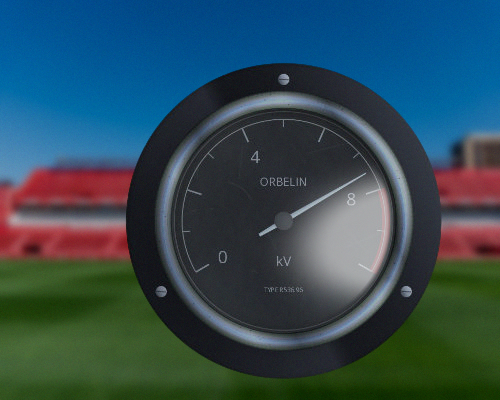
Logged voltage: 7.5 kV
